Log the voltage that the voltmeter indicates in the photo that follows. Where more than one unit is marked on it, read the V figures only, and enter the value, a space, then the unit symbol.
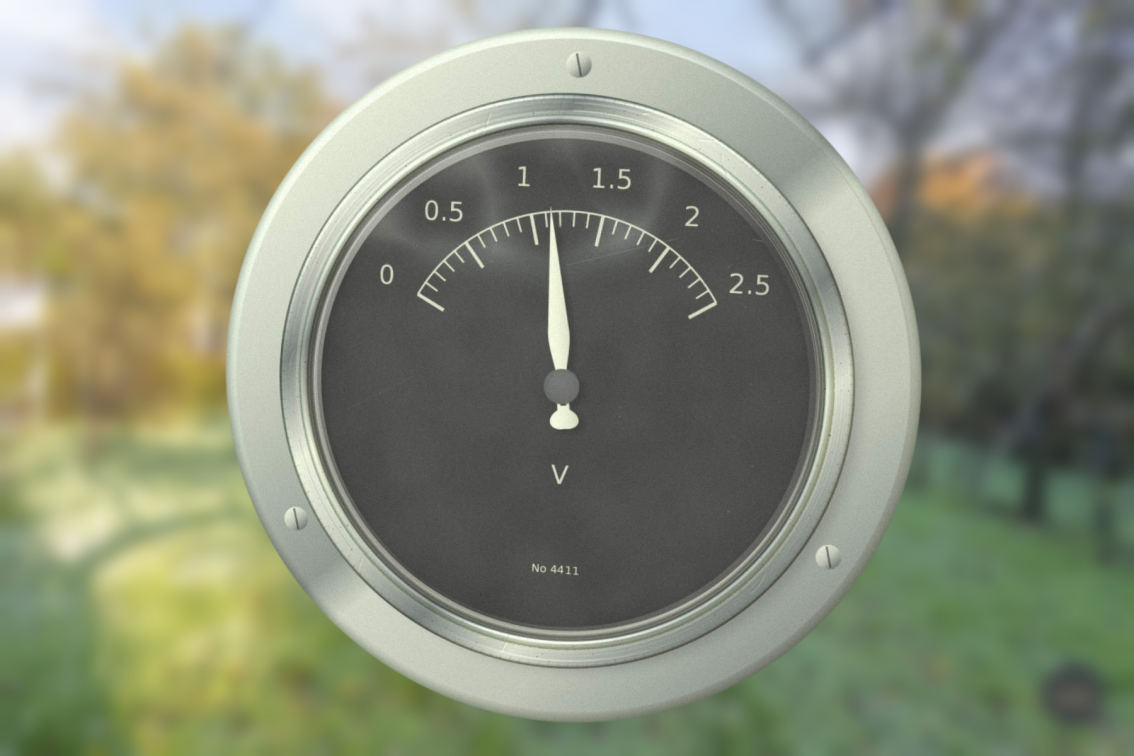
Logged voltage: 1.15 V
